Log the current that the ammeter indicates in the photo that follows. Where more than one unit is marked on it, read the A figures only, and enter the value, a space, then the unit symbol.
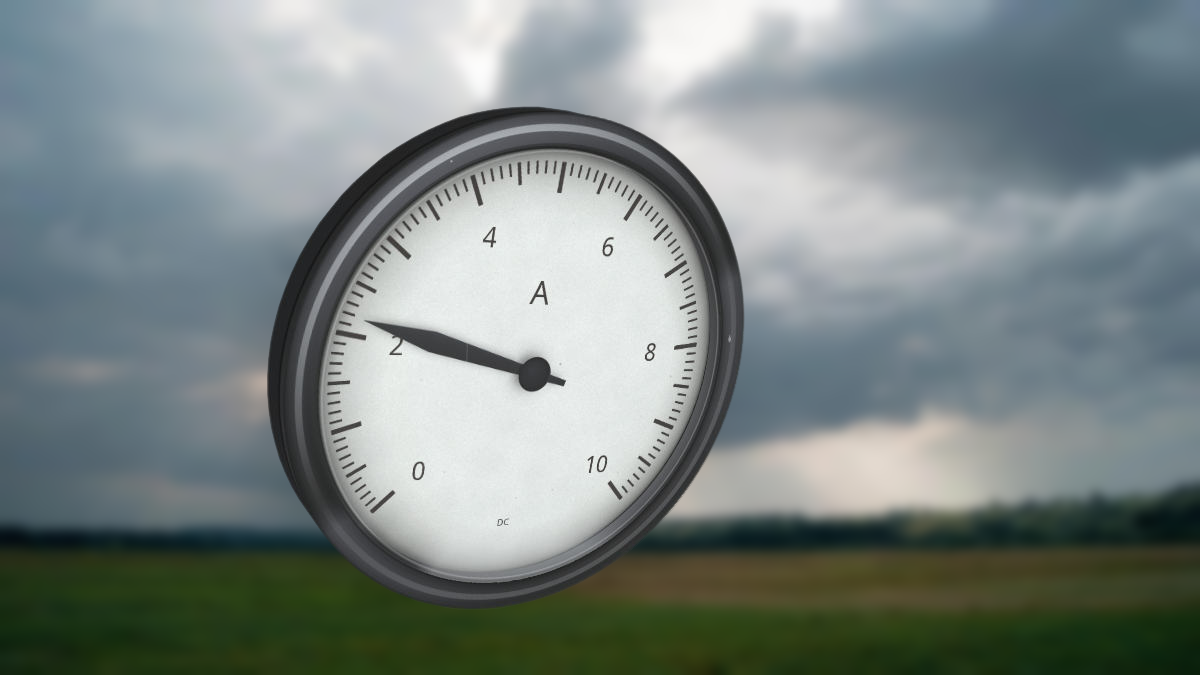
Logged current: 2.2 A
